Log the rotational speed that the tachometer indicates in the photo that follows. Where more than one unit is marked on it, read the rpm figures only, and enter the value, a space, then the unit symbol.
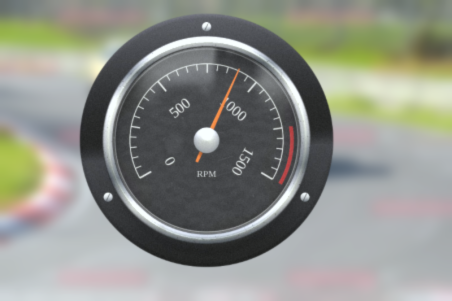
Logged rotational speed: 900 rpm
